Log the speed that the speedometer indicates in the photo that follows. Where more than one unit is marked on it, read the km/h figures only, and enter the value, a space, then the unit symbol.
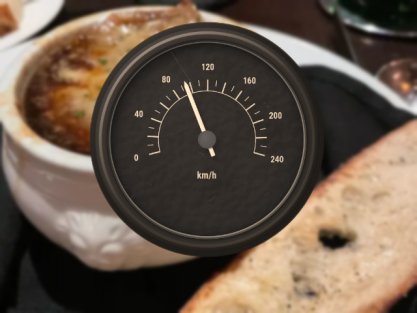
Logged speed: 95 km/h
